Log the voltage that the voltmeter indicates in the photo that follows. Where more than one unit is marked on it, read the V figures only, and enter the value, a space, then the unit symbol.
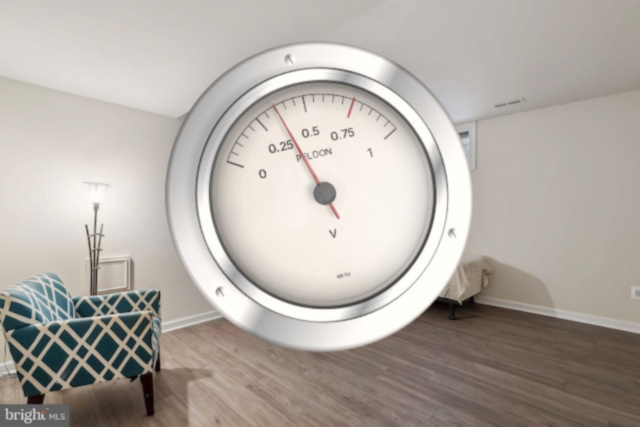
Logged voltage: 0.35 V
